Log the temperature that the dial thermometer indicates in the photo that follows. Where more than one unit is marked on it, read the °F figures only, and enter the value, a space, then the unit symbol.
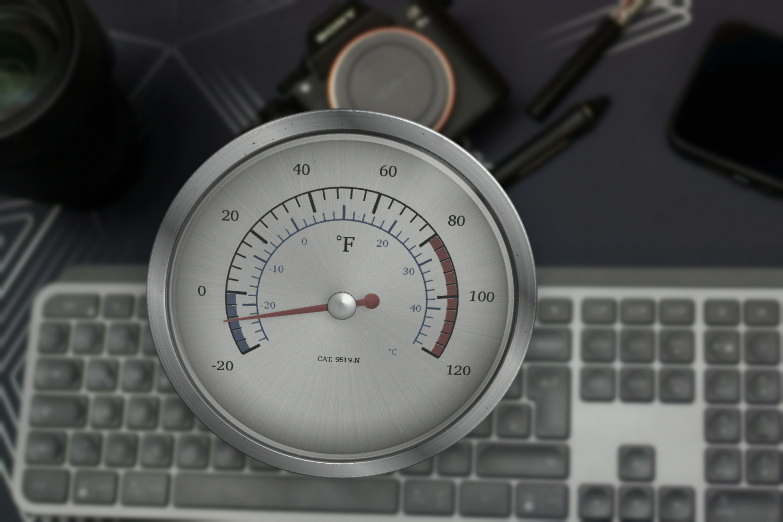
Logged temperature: -8 °F
